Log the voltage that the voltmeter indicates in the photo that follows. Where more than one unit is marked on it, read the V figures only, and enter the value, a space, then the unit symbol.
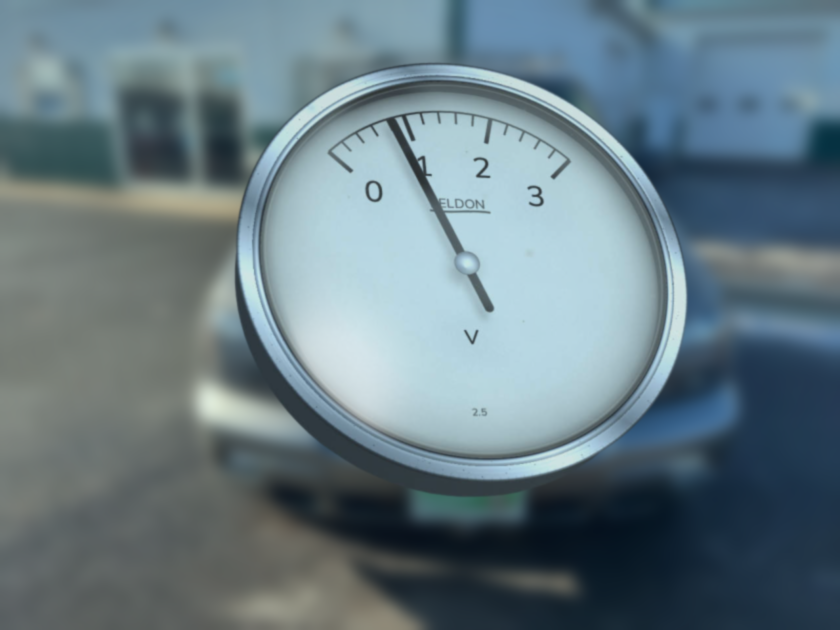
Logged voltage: 0.8 V
